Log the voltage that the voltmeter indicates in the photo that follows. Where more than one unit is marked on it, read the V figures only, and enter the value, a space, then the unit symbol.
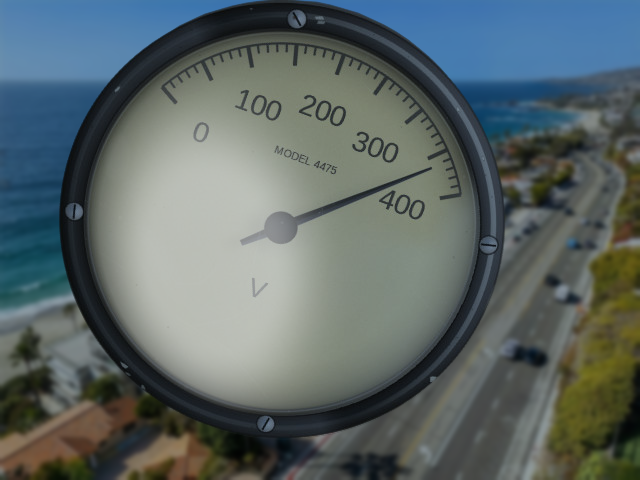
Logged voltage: 360 V
